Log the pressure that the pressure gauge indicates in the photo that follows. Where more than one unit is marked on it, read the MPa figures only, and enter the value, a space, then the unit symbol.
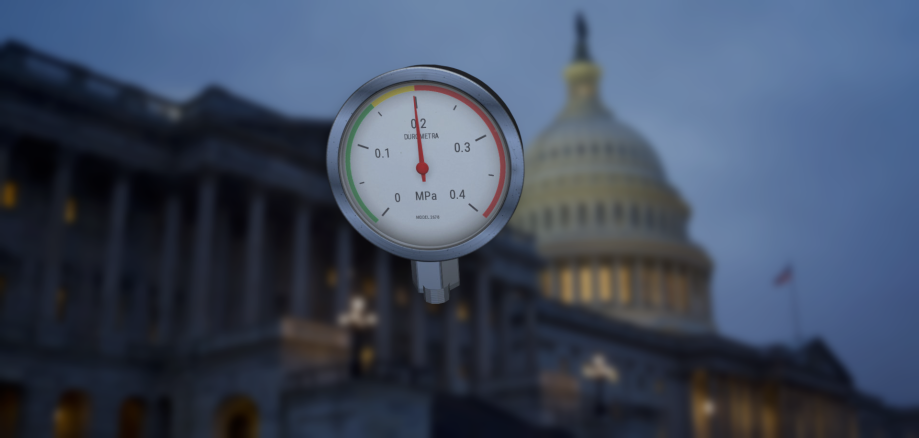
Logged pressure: 0.2 MPa
